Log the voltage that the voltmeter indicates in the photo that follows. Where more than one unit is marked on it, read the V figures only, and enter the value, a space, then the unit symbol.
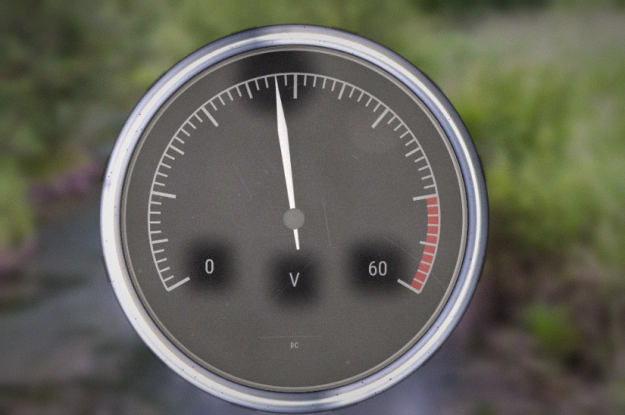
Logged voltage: 28 V
